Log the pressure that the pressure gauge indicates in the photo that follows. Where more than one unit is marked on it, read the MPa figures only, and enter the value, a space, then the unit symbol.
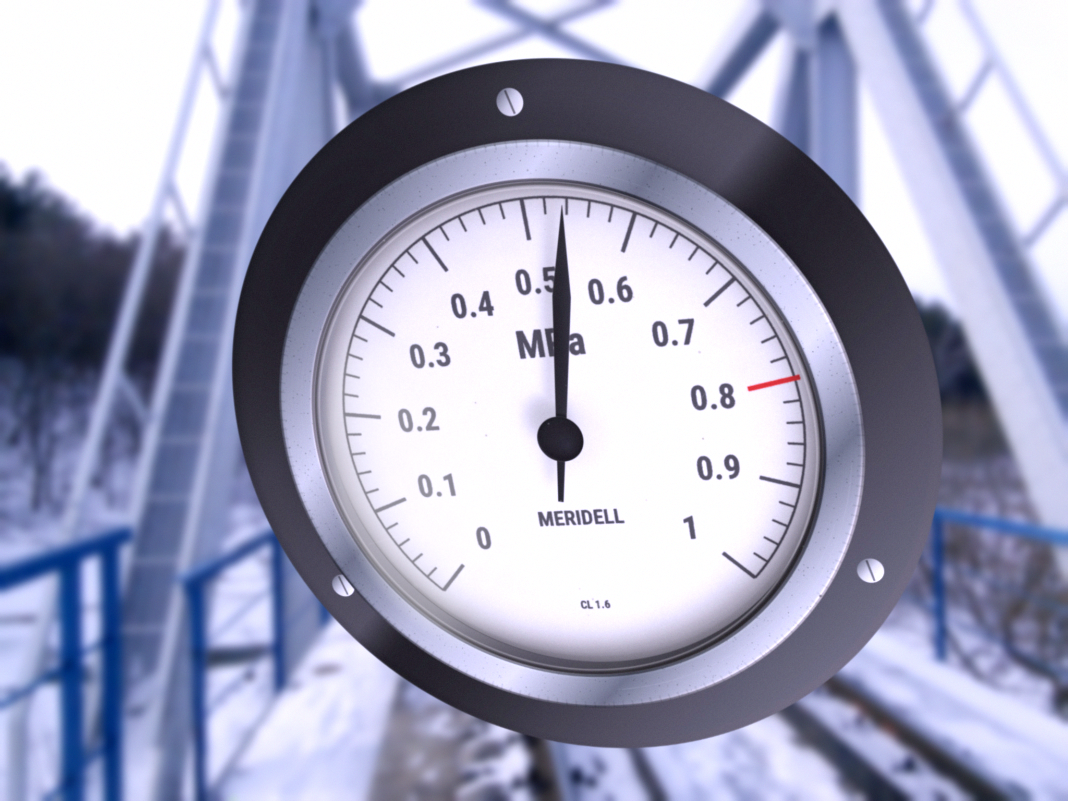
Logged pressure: 0.54 MPa
